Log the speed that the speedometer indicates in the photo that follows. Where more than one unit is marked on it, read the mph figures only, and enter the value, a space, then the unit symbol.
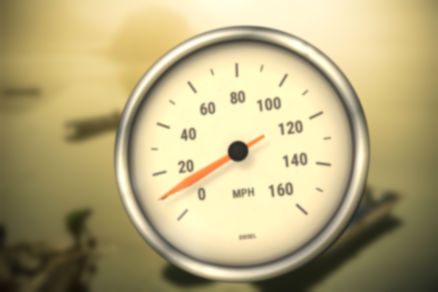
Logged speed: 10 mph
